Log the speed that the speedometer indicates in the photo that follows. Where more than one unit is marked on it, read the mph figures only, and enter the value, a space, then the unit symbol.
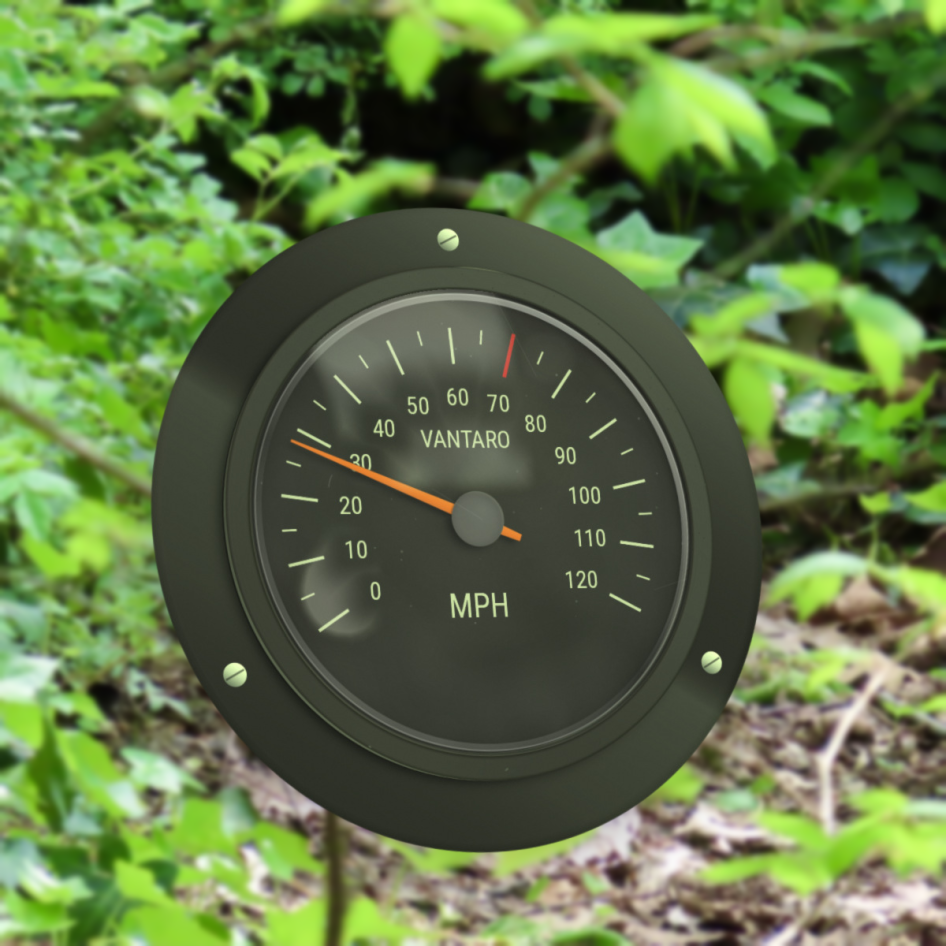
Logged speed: 27.5 mph
